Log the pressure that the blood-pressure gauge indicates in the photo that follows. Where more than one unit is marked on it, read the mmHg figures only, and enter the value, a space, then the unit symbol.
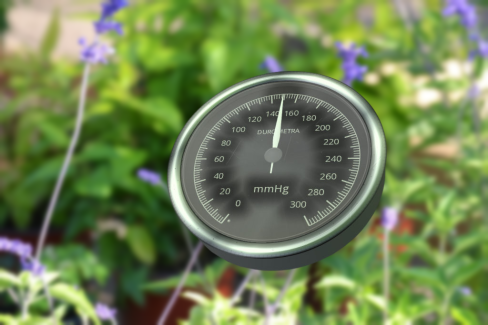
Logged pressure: 150 mmHg
